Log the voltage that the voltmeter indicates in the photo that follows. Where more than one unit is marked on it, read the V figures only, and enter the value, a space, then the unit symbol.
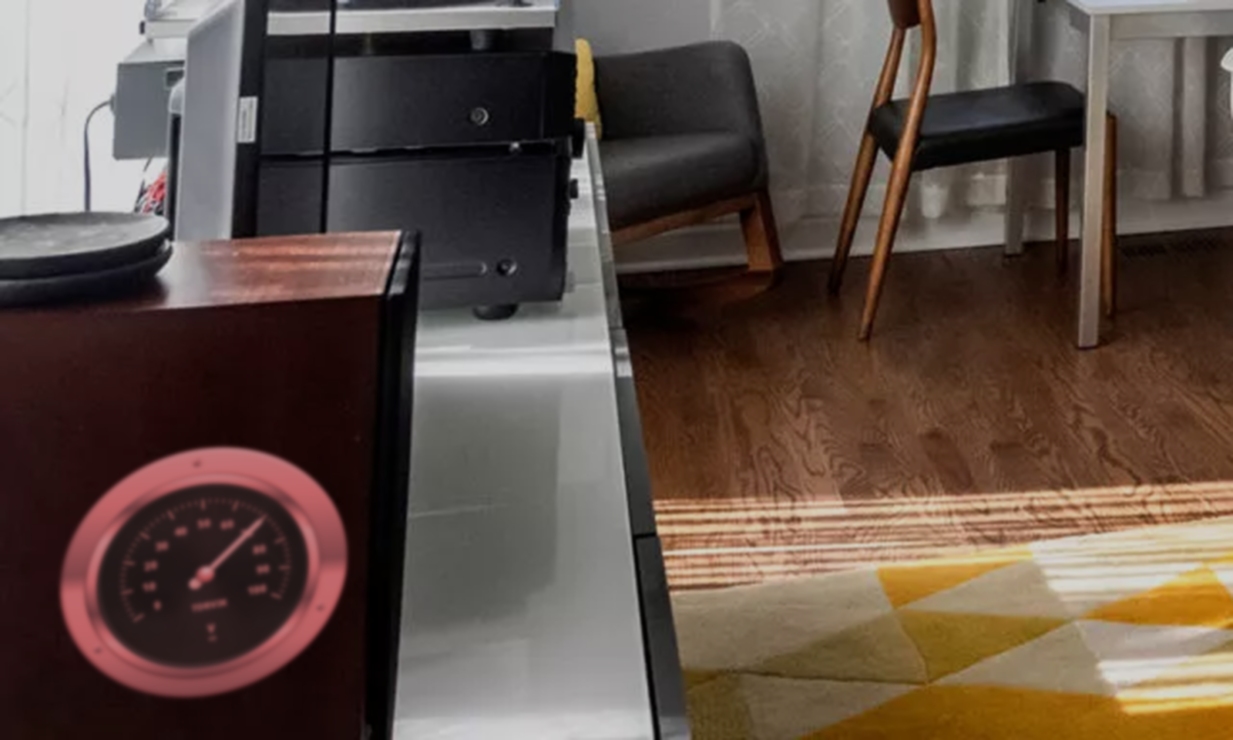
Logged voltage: 70 V
